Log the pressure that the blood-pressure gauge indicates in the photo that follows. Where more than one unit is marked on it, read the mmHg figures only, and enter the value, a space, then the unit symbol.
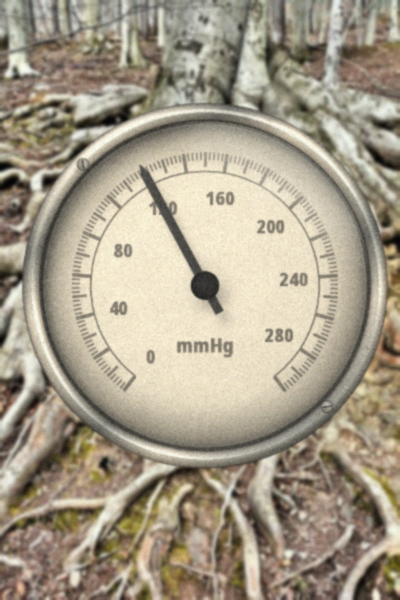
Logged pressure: 120 mmHg
